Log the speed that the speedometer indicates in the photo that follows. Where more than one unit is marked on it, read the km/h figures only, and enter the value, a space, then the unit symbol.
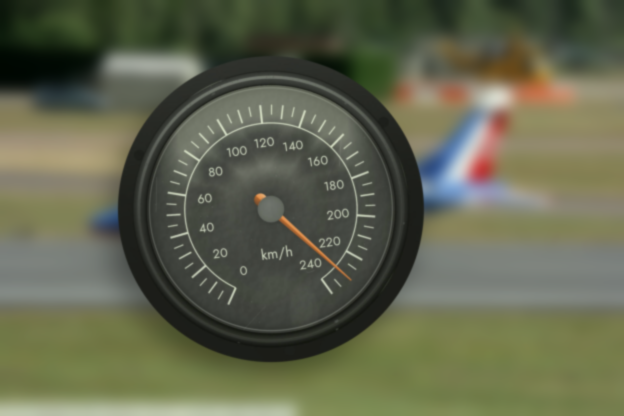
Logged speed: 230 km/h
